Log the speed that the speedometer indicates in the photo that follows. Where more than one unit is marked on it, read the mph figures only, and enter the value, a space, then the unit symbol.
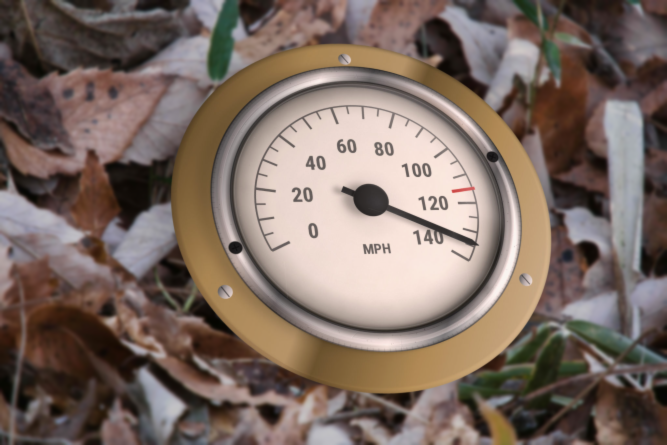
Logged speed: 135 mph
